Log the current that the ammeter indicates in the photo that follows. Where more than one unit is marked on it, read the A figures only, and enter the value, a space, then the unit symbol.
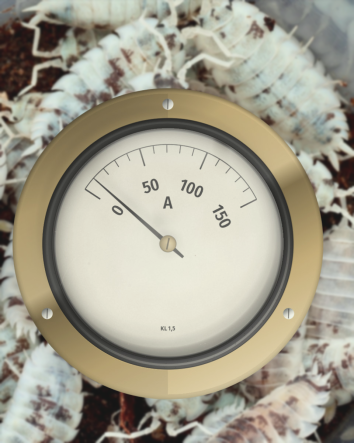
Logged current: 10 A
